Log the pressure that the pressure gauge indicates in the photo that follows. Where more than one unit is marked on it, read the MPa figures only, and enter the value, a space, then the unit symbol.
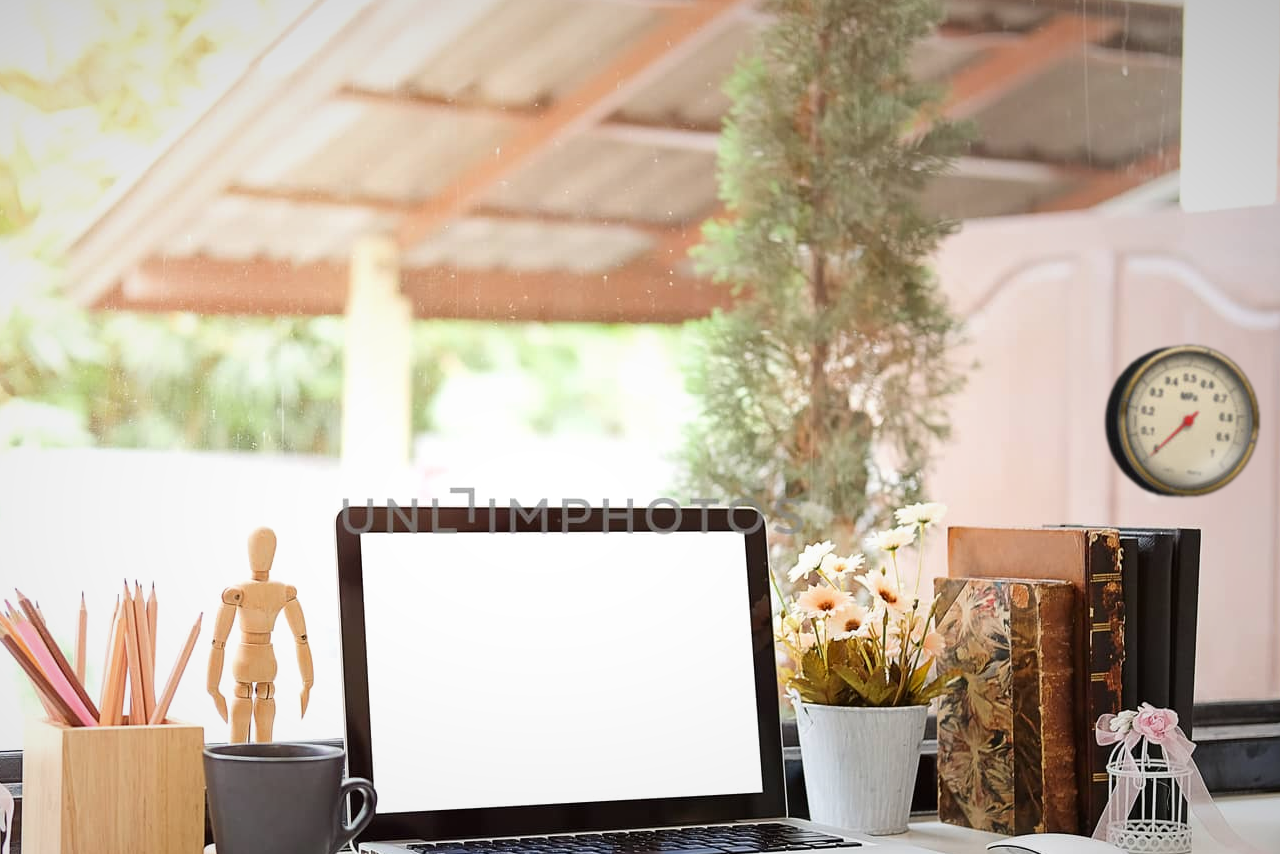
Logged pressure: 0 MPa
